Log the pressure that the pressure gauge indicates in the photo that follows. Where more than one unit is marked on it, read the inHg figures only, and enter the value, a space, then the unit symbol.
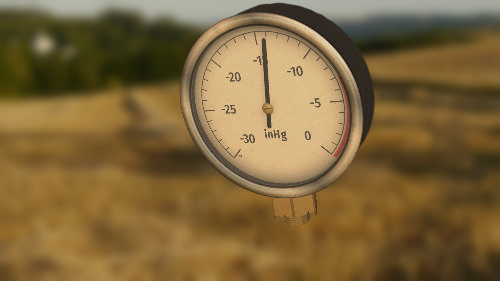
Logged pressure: -14 inHg
